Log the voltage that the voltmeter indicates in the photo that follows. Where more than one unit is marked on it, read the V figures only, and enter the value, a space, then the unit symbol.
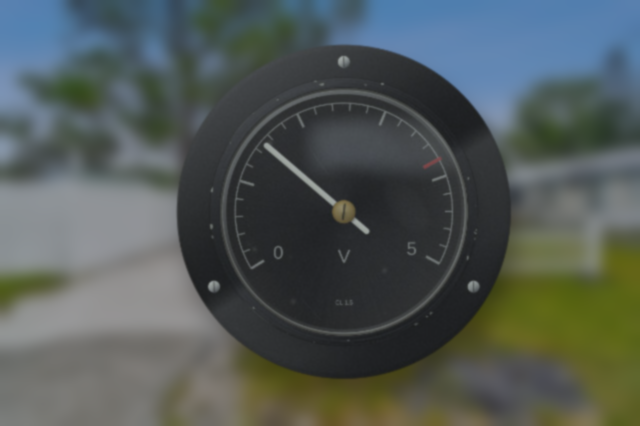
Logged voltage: 1.5 V
